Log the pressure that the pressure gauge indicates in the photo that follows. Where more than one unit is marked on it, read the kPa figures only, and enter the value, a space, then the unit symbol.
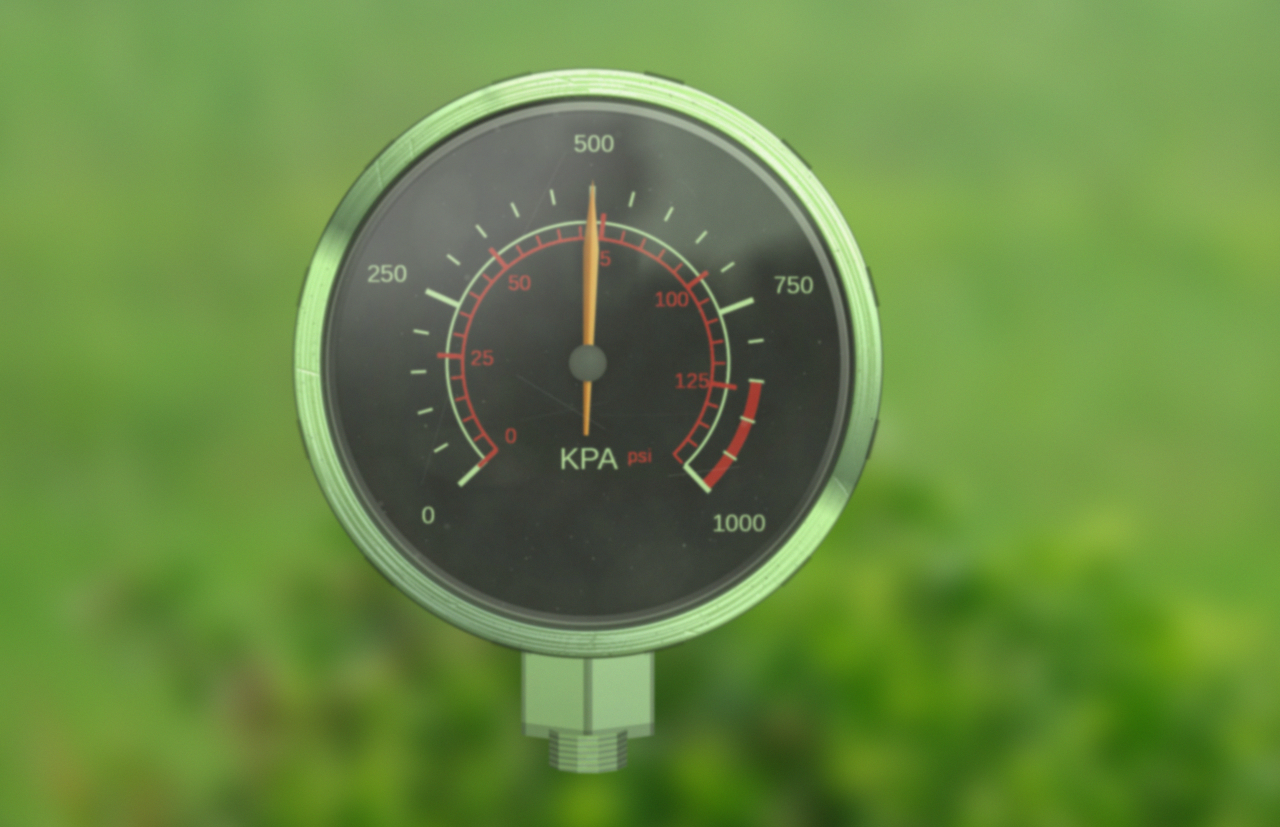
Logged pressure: 500 kPa
